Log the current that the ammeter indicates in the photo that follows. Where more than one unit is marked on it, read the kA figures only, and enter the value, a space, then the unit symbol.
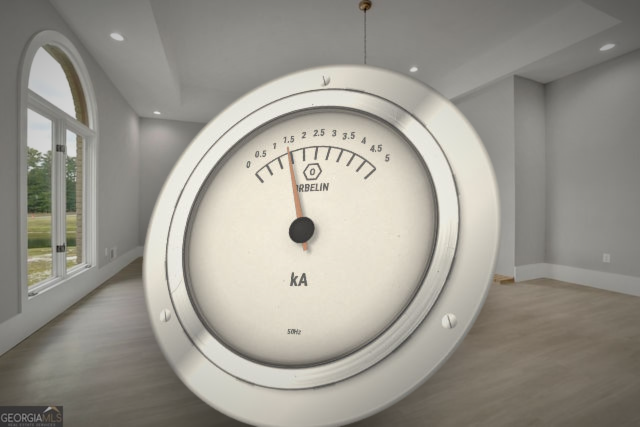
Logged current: 1.5 kA
